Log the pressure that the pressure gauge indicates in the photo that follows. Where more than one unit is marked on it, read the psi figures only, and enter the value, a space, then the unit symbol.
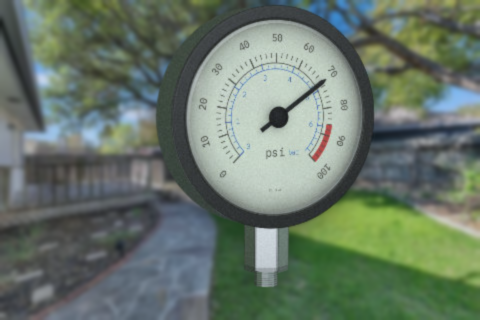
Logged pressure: 70 psi
